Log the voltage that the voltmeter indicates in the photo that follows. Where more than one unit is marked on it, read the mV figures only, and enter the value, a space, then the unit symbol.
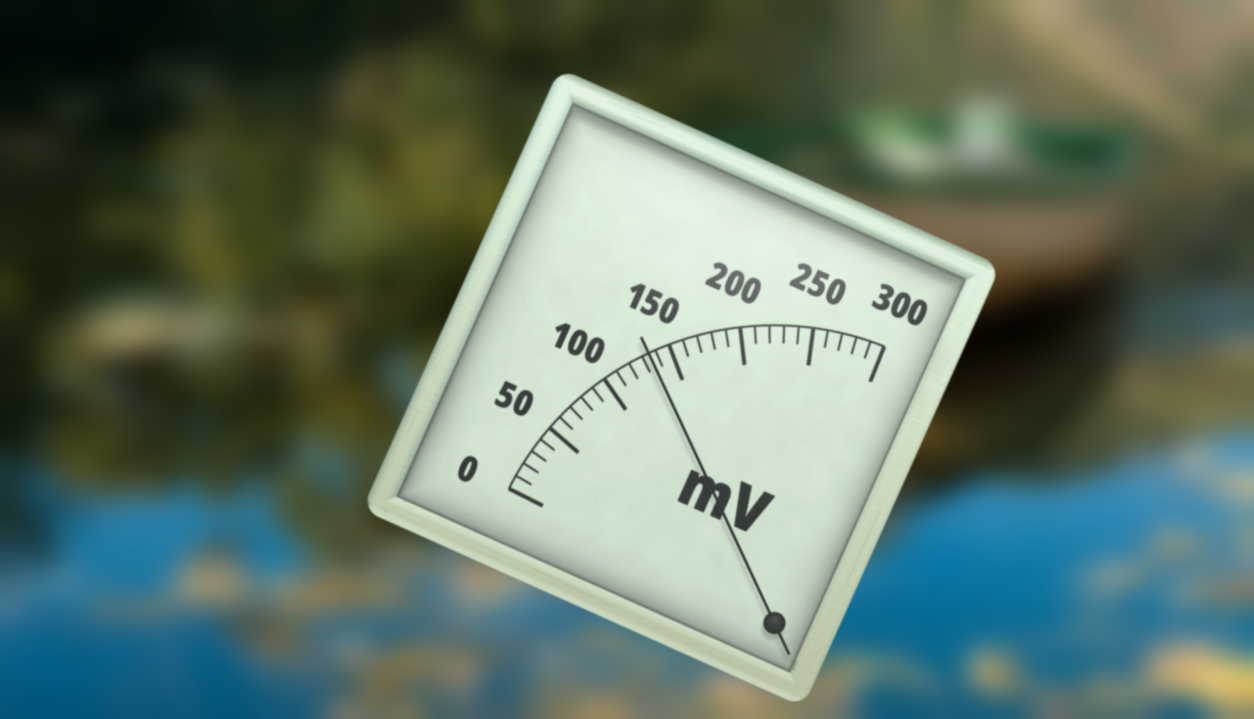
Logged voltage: 135 mV
